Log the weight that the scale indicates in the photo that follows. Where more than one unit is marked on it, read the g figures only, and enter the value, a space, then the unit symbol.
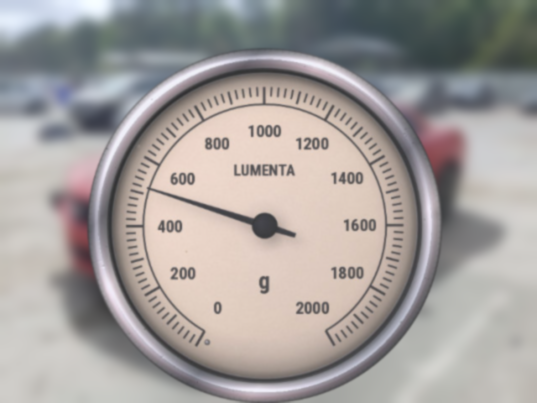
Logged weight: 520 g
